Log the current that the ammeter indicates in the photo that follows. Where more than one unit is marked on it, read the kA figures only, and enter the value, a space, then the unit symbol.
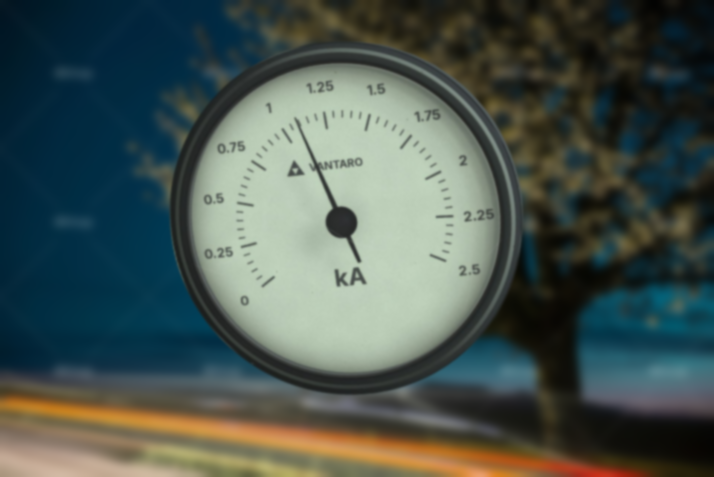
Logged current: 1.1 kA
